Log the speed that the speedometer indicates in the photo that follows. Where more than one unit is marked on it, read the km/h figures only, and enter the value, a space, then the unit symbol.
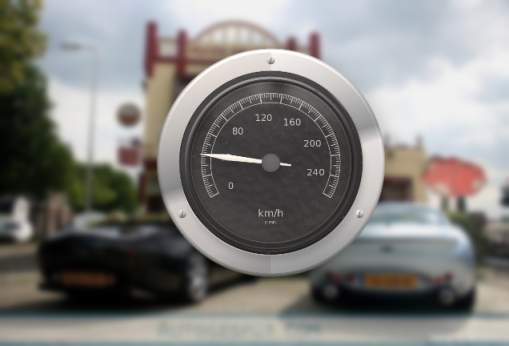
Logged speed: 40 km/h
